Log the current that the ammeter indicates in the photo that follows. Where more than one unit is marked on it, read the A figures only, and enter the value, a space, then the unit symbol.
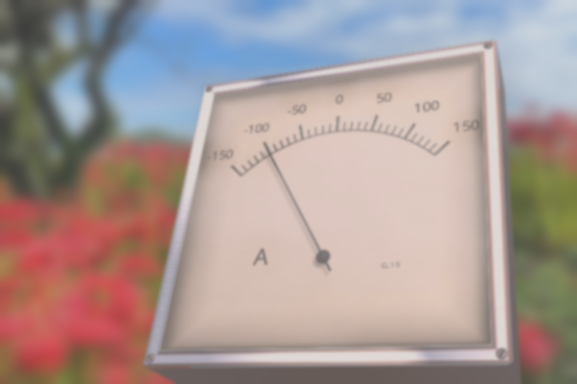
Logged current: -100 A
